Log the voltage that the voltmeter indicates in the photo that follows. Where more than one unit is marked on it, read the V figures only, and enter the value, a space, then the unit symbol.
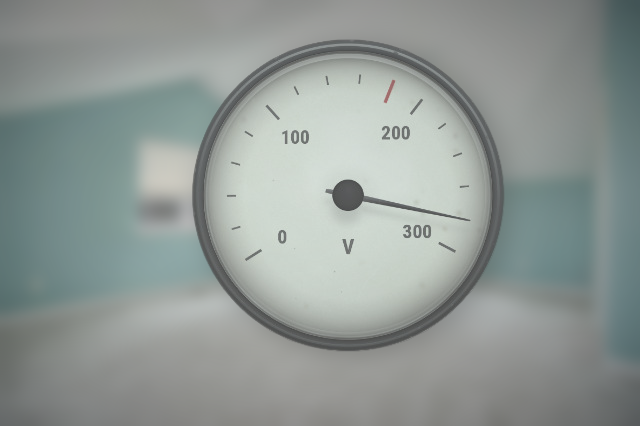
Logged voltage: 280 V
